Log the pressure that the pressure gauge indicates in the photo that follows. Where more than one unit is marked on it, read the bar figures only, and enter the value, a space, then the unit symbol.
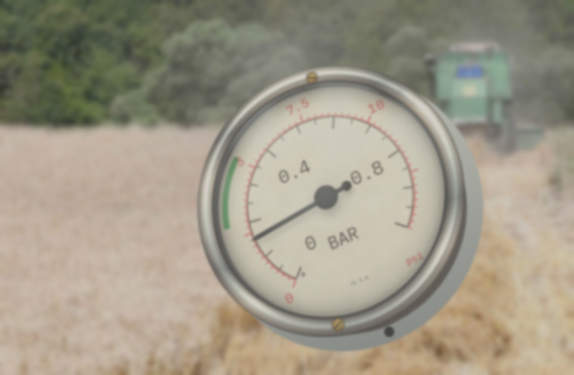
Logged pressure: 0.15 bar
